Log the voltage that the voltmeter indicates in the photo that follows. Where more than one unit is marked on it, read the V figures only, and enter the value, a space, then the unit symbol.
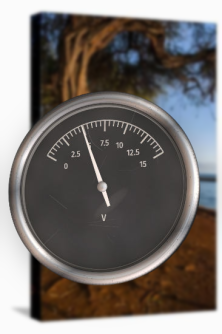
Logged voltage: 5 V
